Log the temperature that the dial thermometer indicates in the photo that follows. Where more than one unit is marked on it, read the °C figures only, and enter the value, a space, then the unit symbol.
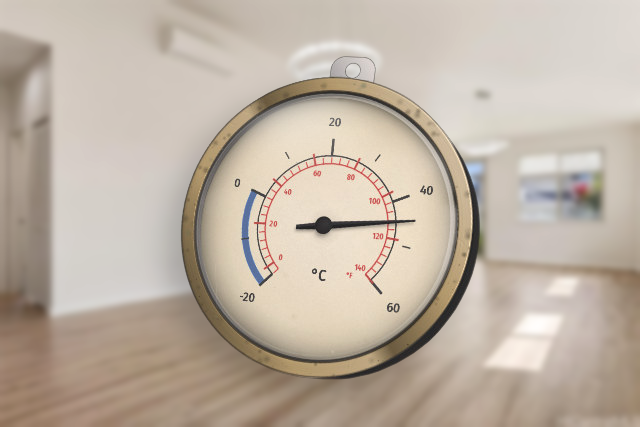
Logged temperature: 45 °C
